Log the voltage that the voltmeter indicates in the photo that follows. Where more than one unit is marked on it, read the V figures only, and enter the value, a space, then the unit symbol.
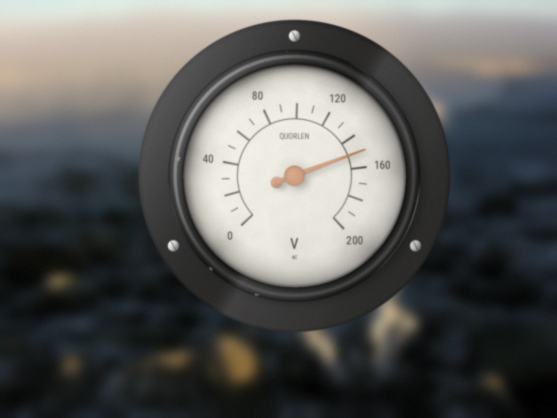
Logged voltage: 150 V
